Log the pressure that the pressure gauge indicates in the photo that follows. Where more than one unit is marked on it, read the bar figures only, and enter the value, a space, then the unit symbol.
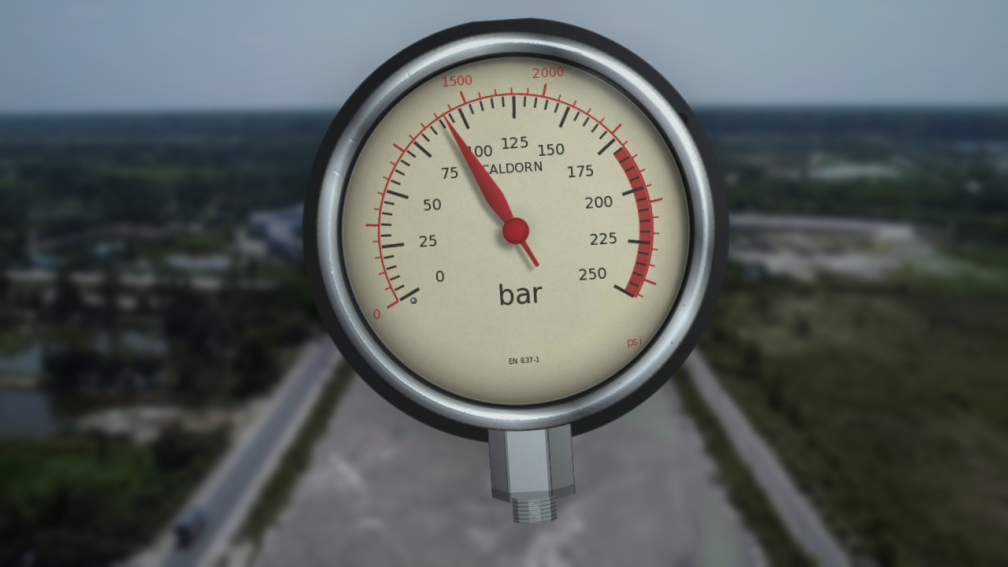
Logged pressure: 92.5 bar
